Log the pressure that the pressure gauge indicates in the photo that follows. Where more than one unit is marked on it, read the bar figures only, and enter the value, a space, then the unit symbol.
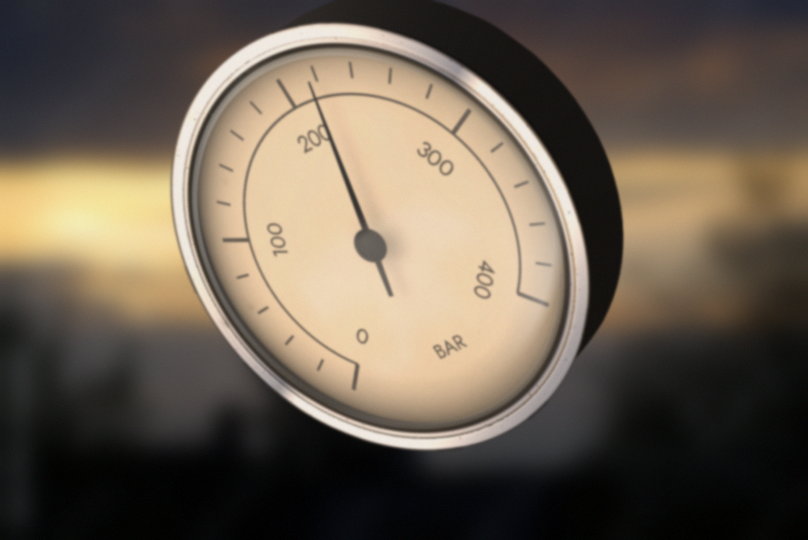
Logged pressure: 220 bar
